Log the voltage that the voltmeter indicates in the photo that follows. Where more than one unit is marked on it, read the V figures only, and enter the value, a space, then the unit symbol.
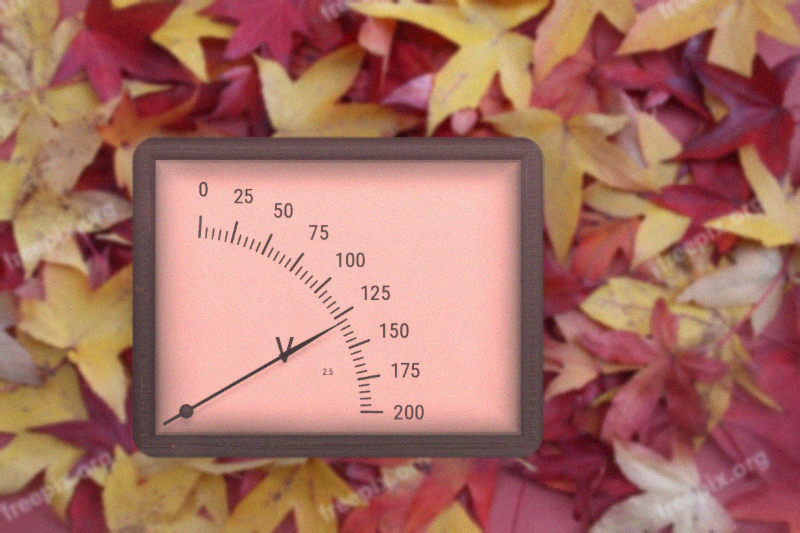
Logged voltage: 130 V
